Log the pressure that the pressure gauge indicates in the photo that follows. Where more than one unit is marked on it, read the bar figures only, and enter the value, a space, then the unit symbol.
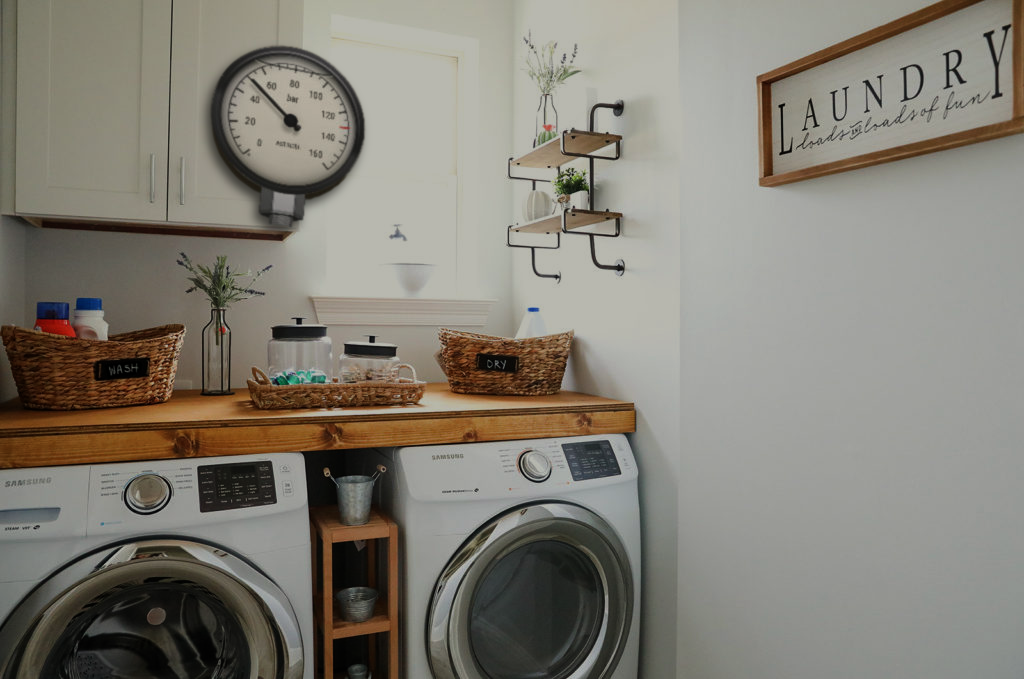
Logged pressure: 50 bar
